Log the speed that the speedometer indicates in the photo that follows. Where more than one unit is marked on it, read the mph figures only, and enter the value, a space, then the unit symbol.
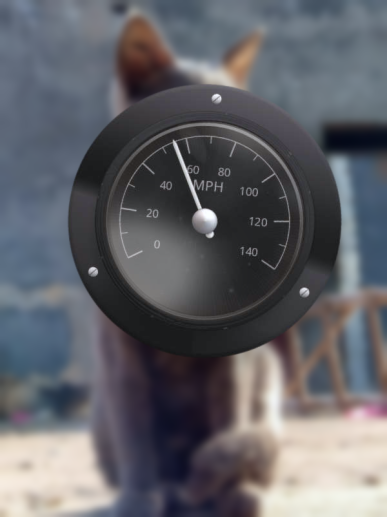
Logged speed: 55 mph
